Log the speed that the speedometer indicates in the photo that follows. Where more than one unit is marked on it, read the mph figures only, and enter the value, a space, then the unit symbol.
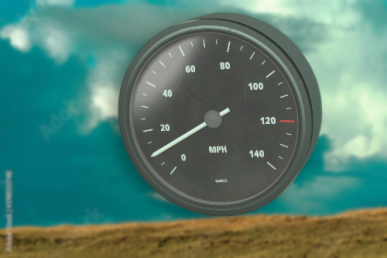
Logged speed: 10 mph
